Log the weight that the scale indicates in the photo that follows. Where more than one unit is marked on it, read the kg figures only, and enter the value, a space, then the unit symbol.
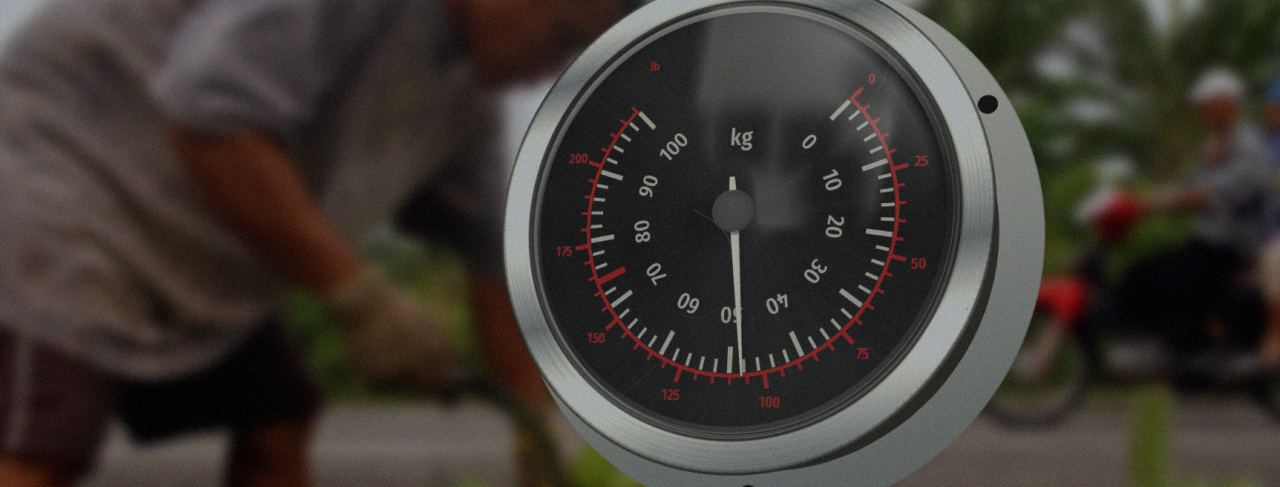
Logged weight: 48 kg
